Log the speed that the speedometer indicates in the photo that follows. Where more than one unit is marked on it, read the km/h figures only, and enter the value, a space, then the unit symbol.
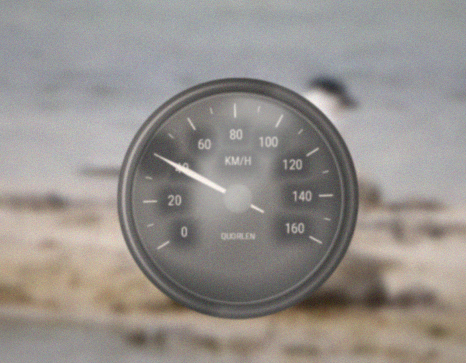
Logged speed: 40 km/h
